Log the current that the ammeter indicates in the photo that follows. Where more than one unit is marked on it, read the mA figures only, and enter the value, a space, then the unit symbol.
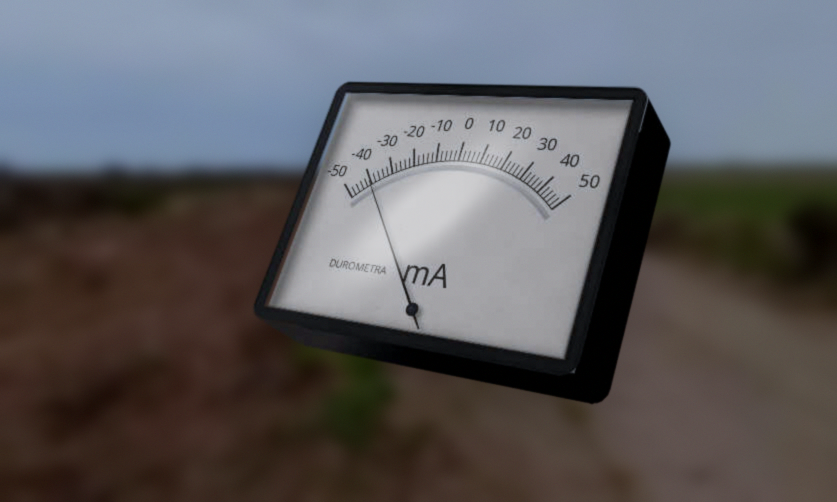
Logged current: -40 mA
